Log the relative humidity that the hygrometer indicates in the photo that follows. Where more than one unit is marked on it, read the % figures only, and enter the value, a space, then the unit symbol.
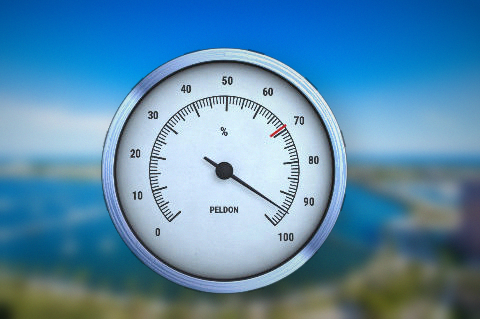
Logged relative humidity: 95 %
